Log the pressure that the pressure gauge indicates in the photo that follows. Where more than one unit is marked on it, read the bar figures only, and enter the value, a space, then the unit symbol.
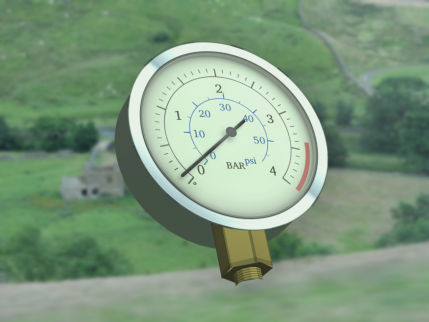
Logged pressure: 0.1 bar
